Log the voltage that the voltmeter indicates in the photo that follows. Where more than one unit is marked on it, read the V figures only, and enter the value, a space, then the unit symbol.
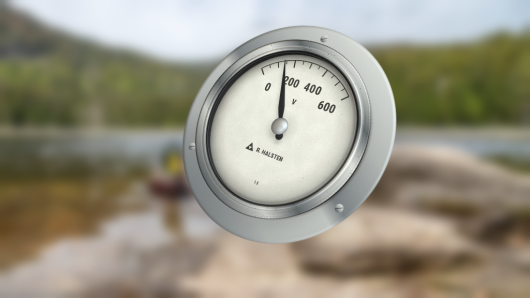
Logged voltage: 150 V
